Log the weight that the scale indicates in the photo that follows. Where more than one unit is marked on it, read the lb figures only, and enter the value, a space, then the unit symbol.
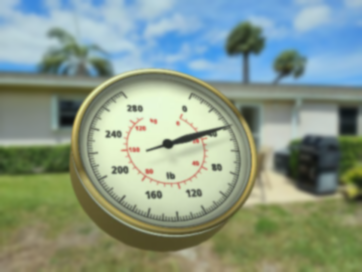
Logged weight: 40 lb
